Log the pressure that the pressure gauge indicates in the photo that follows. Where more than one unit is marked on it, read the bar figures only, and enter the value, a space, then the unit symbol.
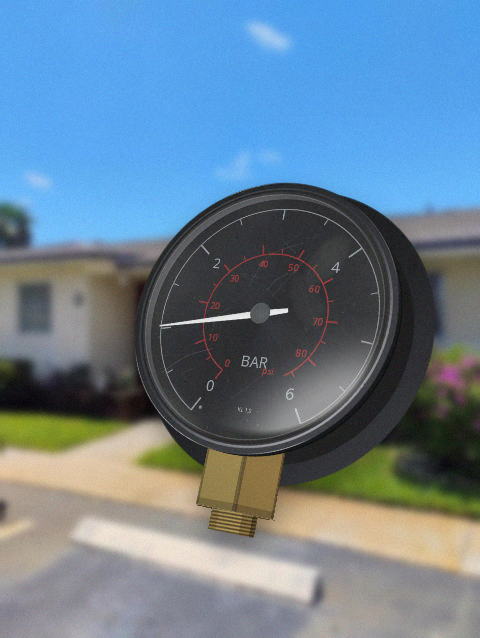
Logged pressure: 1 bar
